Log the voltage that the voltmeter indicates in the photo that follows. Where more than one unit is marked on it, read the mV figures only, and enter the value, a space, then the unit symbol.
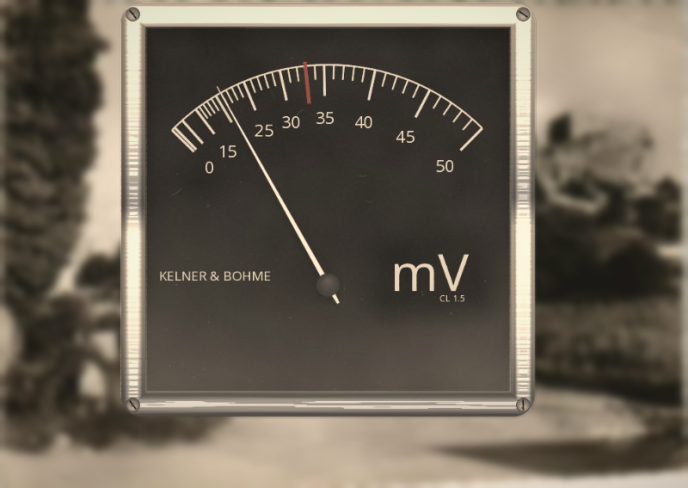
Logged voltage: 21 mV
